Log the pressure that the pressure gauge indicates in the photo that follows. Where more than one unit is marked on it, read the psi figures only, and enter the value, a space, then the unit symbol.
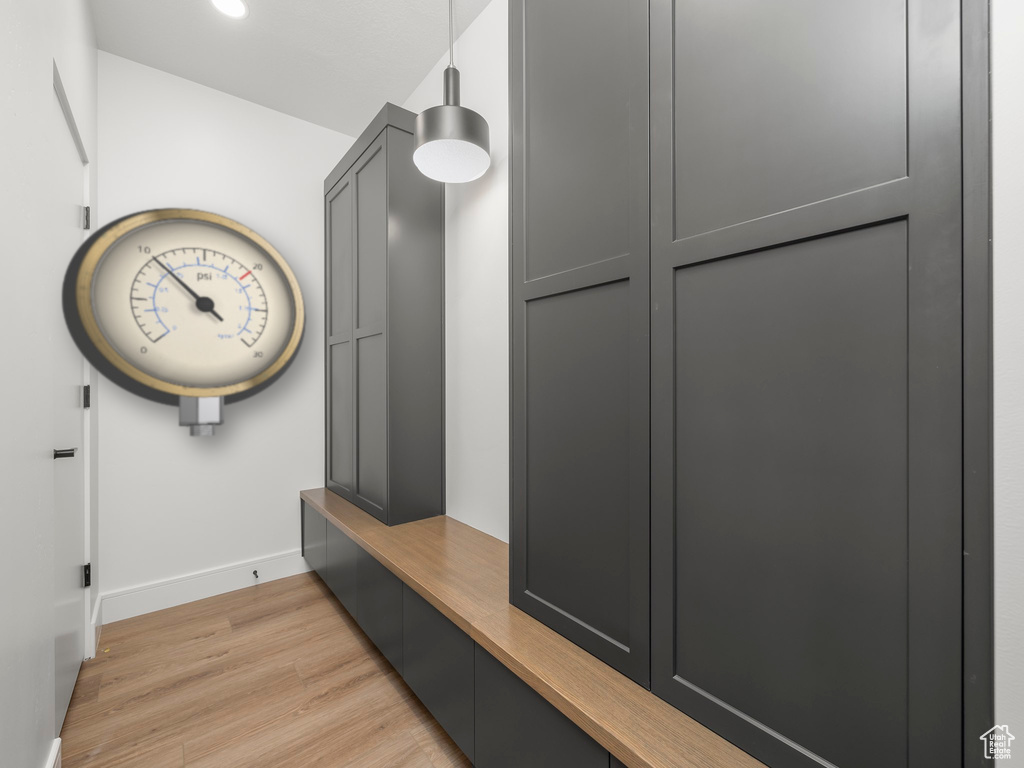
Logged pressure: 10 psi
